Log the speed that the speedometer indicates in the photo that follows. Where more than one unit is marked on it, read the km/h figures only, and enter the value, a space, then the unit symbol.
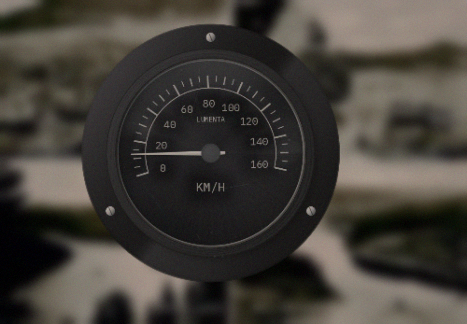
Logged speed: 12.5 km/h
